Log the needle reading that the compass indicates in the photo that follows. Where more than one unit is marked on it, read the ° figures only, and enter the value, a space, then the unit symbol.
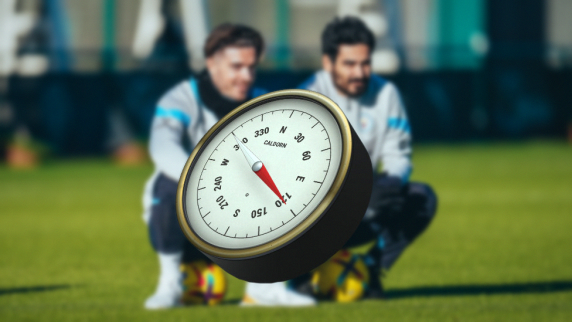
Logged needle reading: 120 °
